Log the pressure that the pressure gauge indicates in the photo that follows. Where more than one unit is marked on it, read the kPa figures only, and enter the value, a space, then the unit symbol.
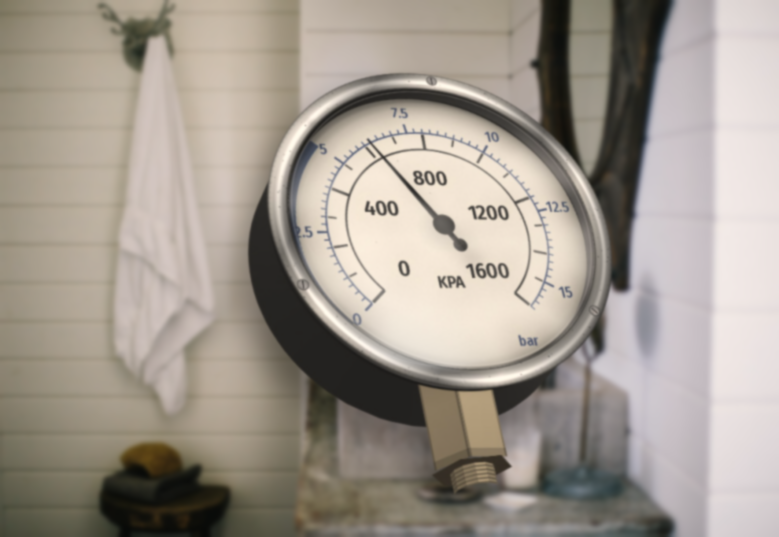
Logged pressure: 600 kPa
